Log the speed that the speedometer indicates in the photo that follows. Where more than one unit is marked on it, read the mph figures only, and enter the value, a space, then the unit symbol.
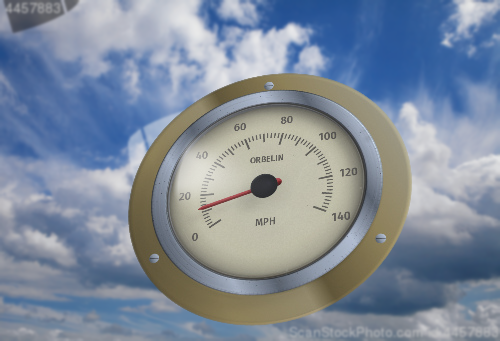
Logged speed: 10 mph
